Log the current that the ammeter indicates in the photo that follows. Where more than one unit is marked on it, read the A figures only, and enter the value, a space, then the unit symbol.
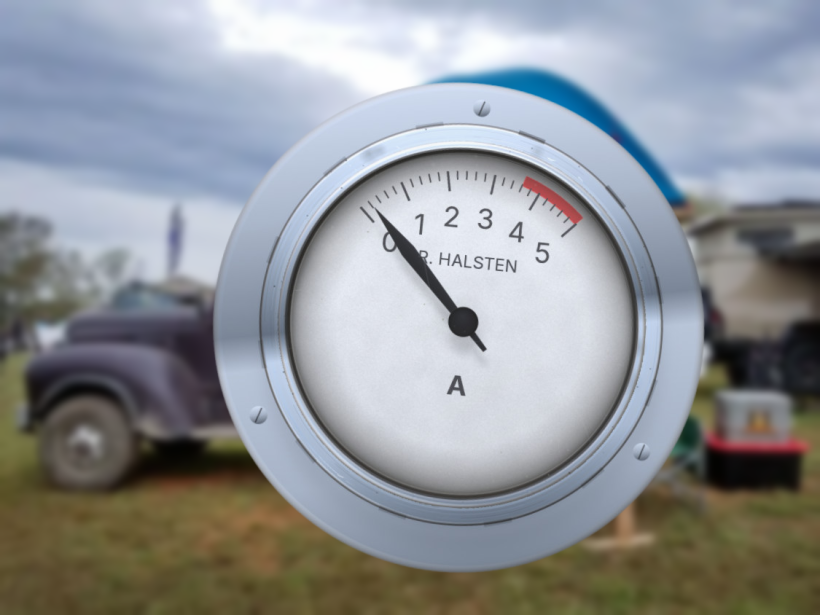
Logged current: 0.2 A
